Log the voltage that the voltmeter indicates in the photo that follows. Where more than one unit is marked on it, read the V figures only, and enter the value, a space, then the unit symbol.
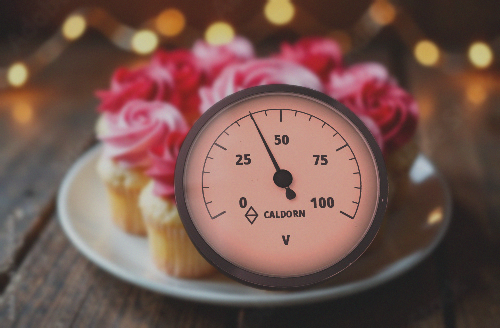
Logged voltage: 40 V
